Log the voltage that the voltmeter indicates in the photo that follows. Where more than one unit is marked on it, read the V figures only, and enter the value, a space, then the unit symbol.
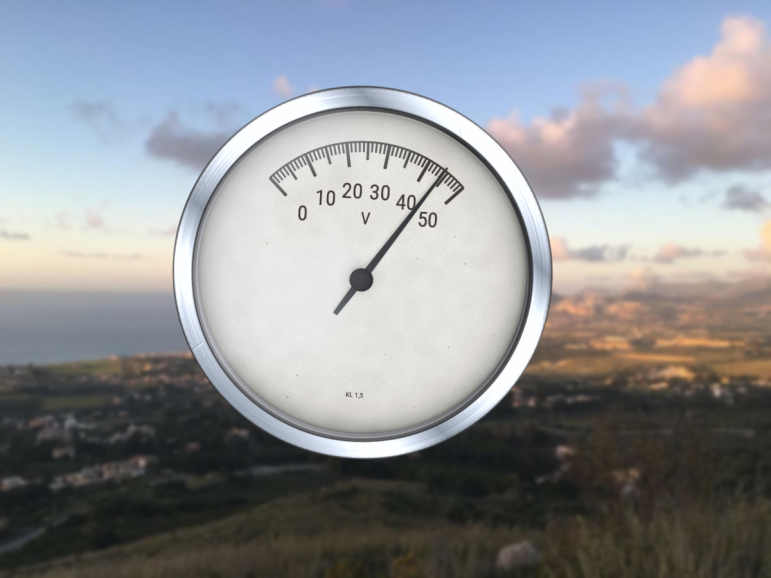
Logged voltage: 44 V
